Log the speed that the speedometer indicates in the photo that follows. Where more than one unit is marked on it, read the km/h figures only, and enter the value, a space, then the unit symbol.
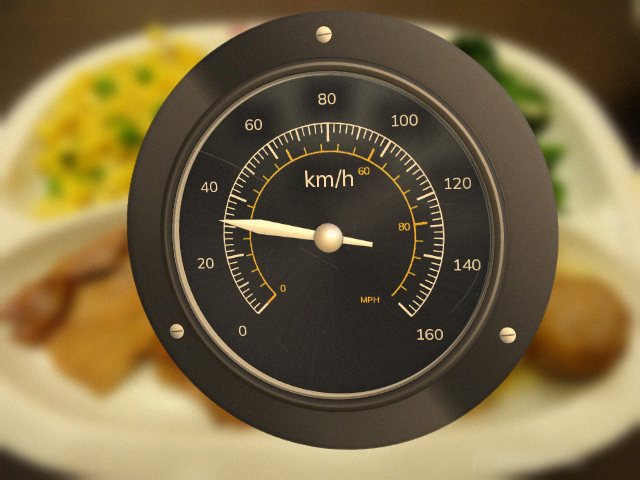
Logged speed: 32 km/h
